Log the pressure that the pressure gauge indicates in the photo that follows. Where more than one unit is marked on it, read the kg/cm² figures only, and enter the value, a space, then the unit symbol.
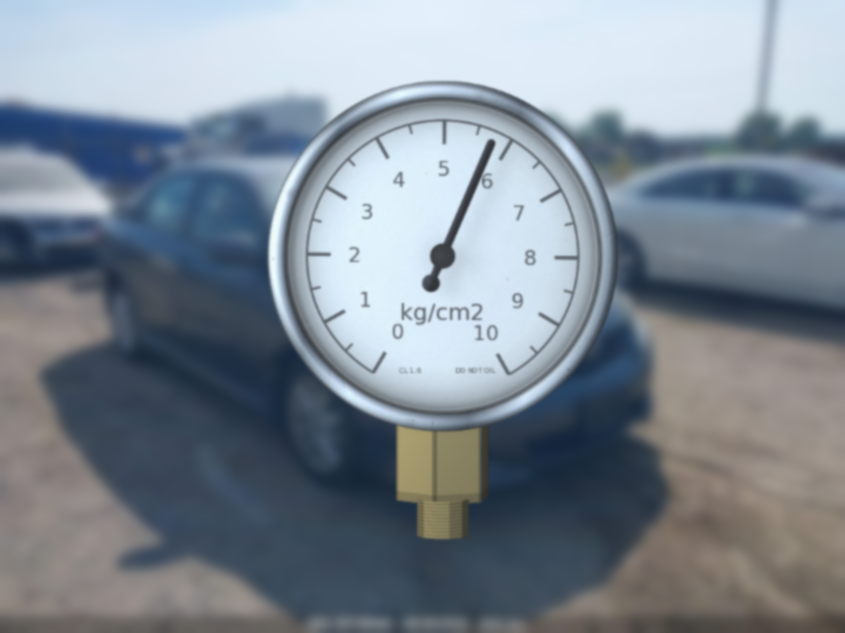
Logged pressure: 5.75 kg/cm²
